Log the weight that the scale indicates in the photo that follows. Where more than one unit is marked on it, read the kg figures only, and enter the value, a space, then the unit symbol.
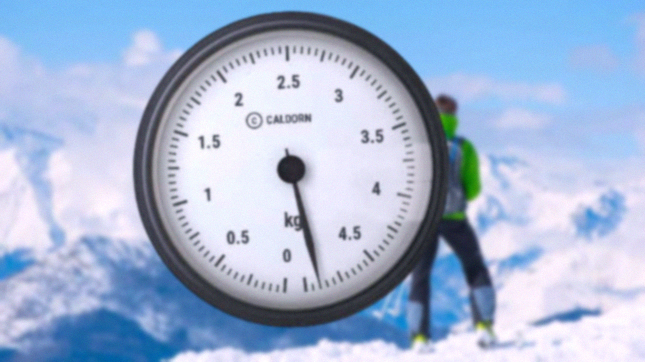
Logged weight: 4.9 kg
